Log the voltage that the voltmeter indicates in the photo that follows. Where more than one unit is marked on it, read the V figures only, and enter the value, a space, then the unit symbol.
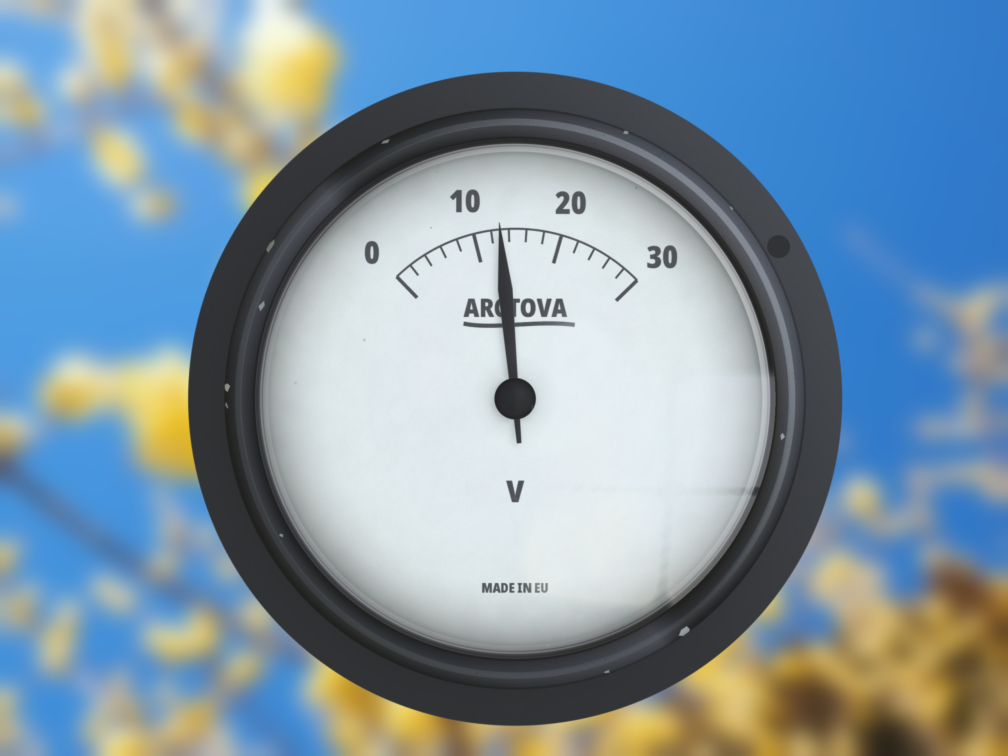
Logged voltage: 13 V
